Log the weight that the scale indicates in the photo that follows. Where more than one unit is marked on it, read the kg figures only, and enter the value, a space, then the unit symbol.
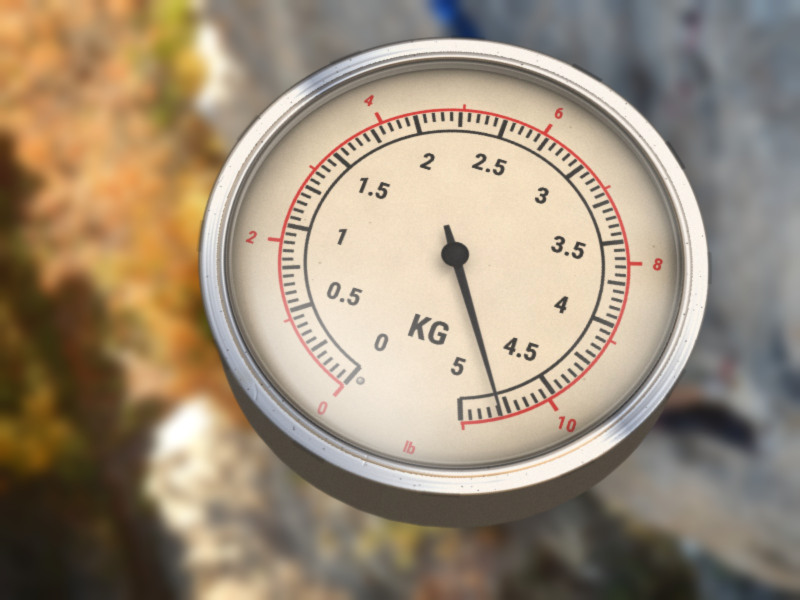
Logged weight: 4.8 kg
